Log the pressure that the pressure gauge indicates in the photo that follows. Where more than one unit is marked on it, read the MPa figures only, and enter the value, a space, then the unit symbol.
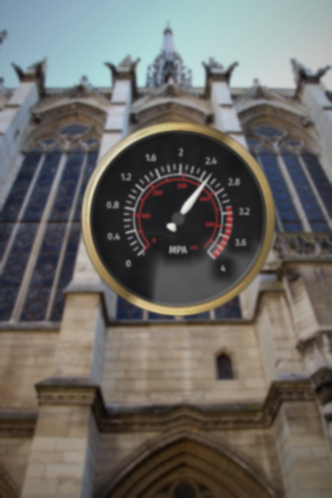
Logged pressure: 2.5 MPa
